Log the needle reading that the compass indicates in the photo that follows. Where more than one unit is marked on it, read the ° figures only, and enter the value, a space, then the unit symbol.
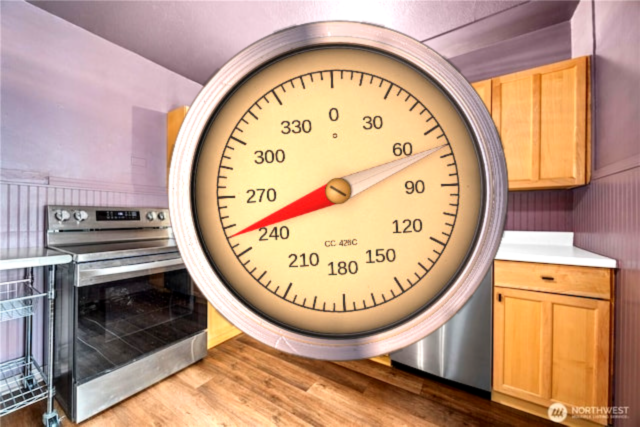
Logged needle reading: 250 °
